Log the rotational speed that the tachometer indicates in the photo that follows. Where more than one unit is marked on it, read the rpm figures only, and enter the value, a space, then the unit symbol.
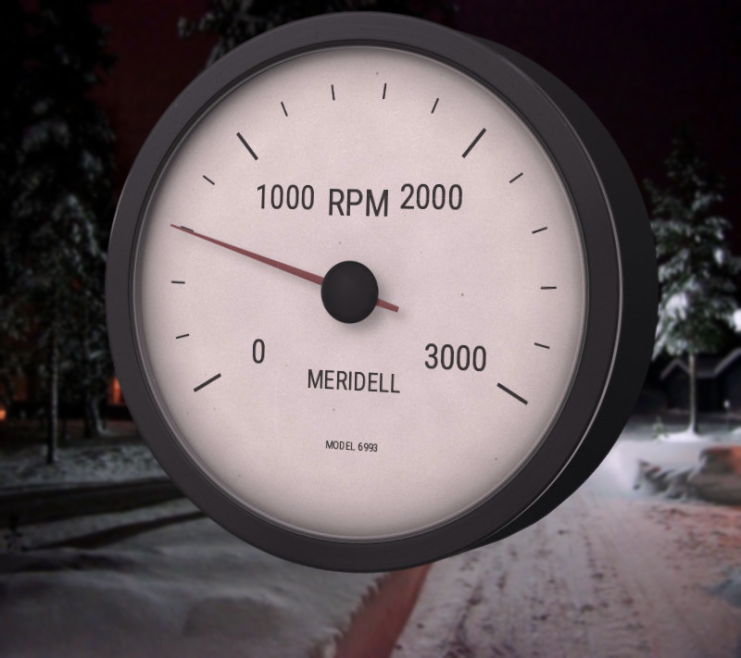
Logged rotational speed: 600 rpm
